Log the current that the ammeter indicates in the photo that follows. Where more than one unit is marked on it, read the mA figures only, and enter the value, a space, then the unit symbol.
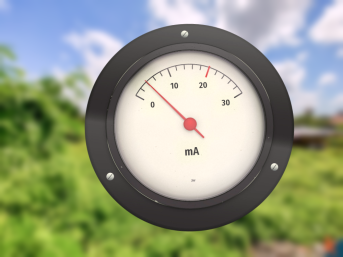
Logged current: 4 mA
